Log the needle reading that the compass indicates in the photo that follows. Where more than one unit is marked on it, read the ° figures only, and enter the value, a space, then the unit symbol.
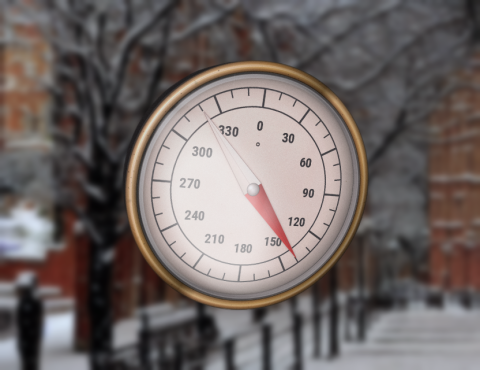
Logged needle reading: 140 °
